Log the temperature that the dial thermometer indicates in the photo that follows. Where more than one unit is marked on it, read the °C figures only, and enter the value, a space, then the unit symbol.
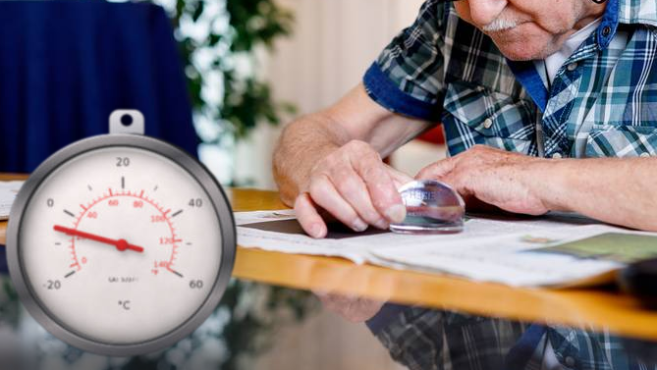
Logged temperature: -5 °C
